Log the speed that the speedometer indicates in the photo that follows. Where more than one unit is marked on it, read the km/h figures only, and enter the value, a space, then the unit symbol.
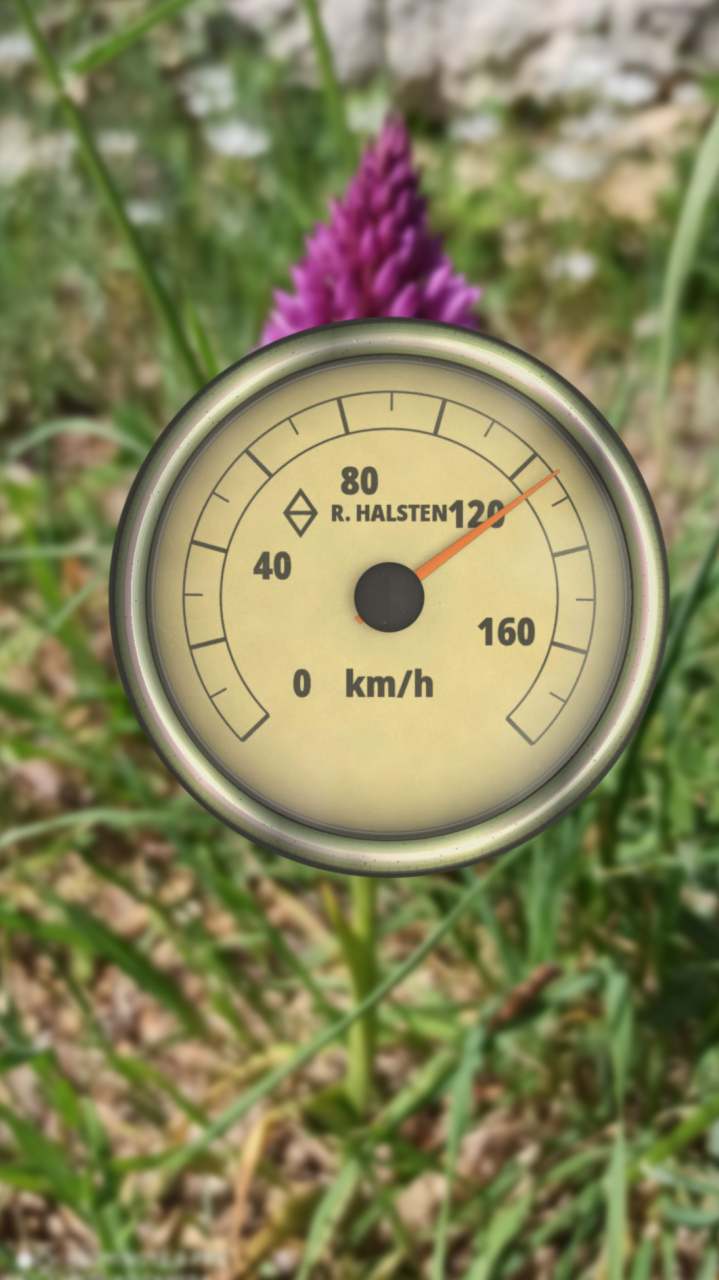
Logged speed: 125 km/h
